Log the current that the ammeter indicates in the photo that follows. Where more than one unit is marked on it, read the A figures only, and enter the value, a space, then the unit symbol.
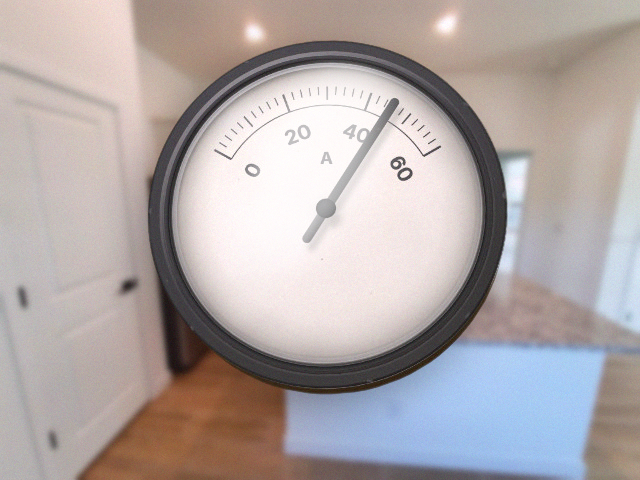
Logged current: 46 A
